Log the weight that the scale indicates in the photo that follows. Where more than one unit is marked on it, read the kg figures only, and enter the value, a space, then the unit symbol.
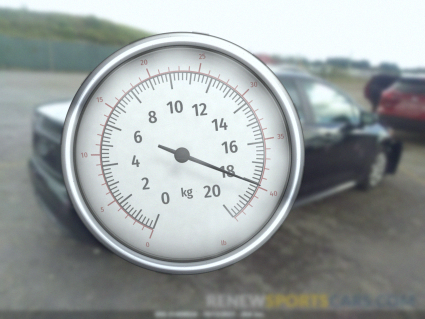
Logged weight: 18 kg
